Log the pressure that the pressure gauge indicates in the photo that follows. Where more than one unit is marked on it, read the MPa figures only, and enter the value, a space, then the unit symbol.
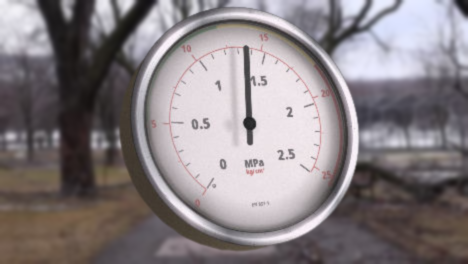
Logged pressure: 1.35 MPa
